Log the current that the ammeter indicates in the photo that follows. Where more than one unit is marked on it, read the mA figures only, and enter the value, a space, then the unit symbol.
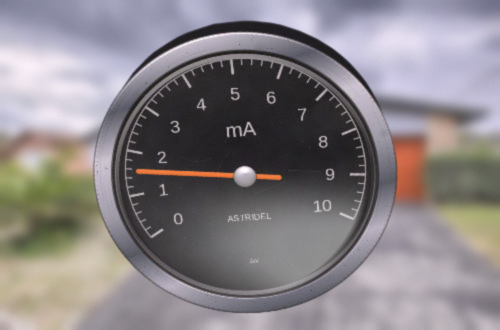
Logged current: 1.6 mA
